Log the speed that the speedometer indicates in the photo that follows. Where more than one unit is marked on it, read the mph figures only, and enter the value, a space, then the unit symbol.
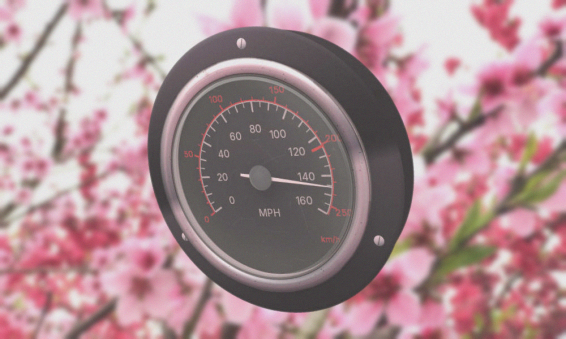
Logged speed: 145 mph
